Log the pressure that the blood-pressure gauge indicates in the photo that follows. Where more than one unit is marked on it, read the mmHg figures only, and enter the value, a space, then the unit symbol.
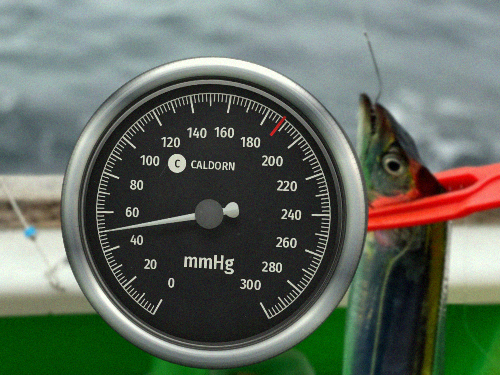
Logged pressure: 50 mmHg
